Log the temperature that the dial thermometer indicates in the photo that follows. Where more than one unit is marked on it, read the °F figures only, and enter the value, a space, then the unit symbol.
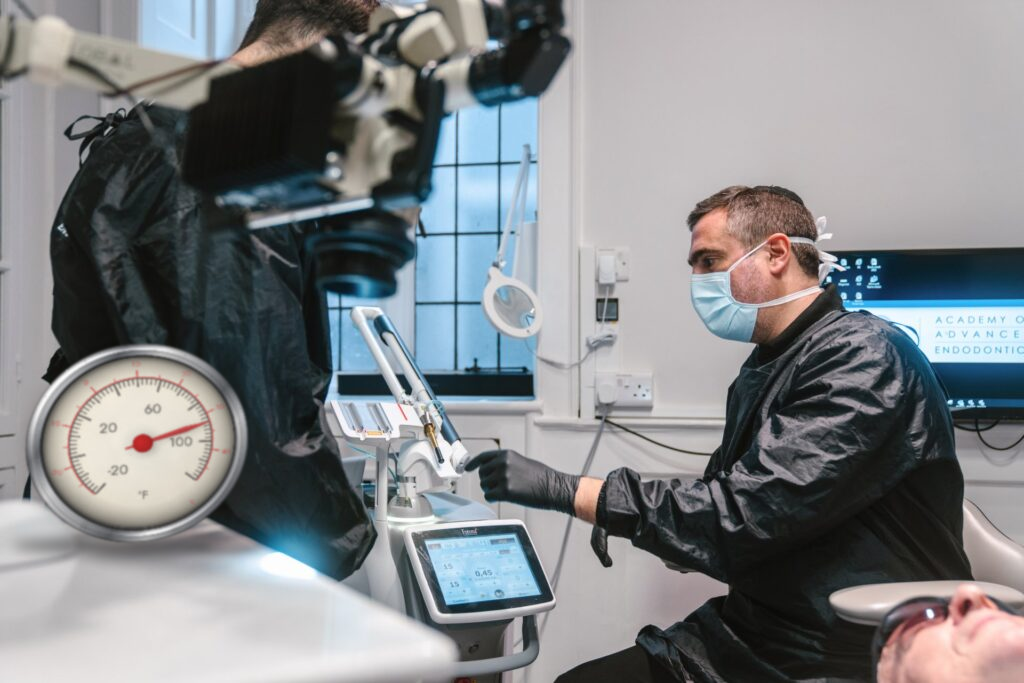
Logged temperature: 90 °F
